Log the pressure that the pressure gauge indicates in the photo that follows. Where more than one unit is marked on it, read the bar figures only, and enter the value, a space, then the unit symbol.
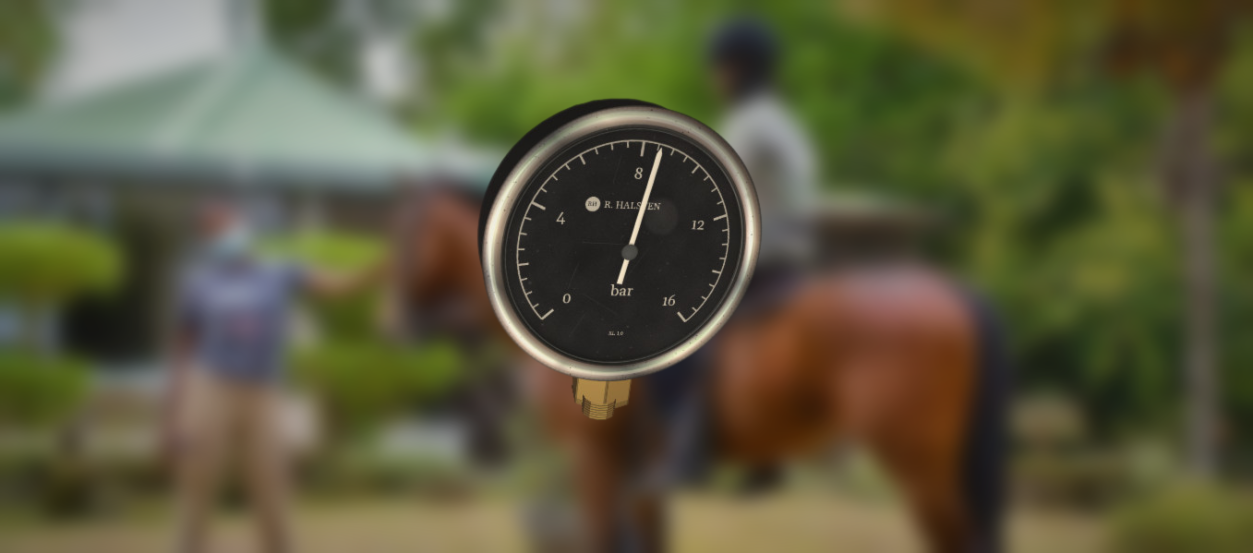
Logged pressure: 8.5 bar
